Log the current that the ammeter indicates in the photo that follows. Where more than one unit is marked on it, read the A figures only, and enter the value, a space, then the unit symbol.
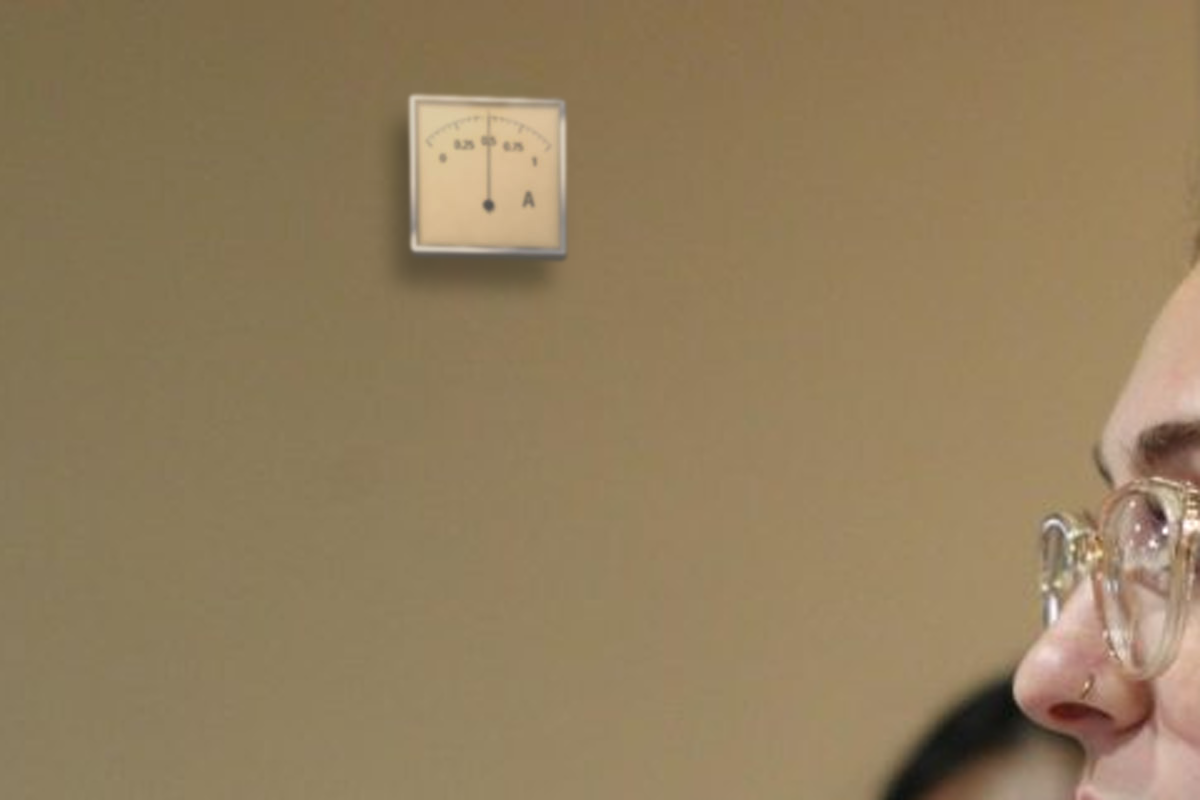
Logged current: 0.5 A
